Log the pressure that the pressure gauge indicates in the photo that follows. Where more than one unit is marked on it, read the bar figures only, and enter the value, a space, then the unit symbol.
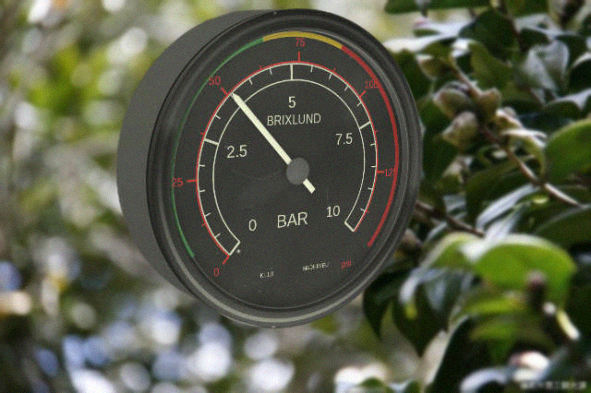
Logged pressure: 3.5 bar
